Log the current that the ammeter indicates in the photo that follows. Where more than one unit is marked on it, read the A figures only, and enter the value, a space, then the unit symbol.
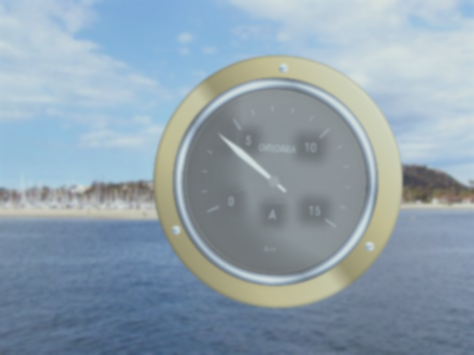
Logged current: 4 A
